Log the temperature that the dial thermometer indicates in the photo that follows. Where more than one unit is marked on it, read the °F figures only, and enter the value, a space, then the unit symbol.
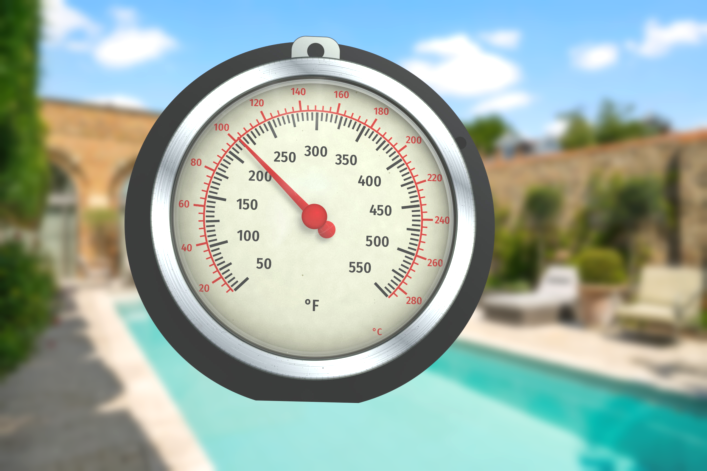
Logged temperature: 215 °F
